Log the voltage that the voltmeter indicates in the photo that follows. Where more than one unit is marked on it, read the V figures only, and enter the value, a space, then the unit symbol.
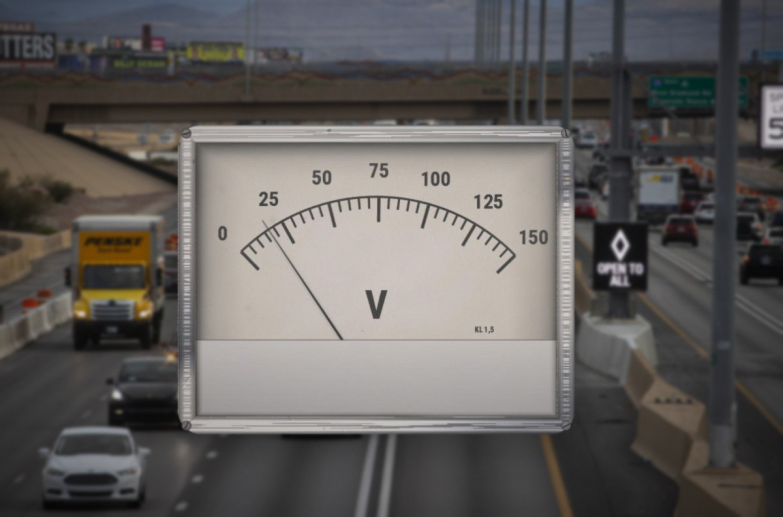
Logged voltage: 17.5 V
